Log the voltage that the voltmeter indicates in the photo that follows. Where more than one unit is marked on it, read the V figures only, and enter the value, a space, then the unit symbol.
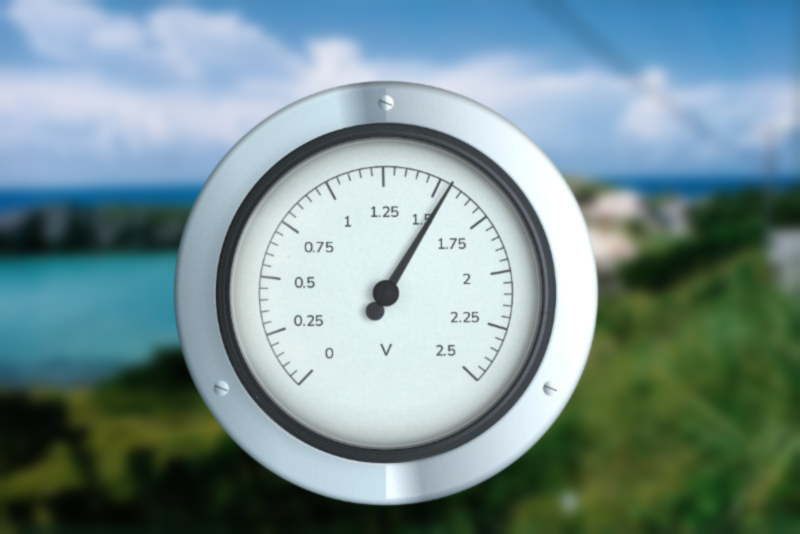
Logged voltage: 1.55 V
